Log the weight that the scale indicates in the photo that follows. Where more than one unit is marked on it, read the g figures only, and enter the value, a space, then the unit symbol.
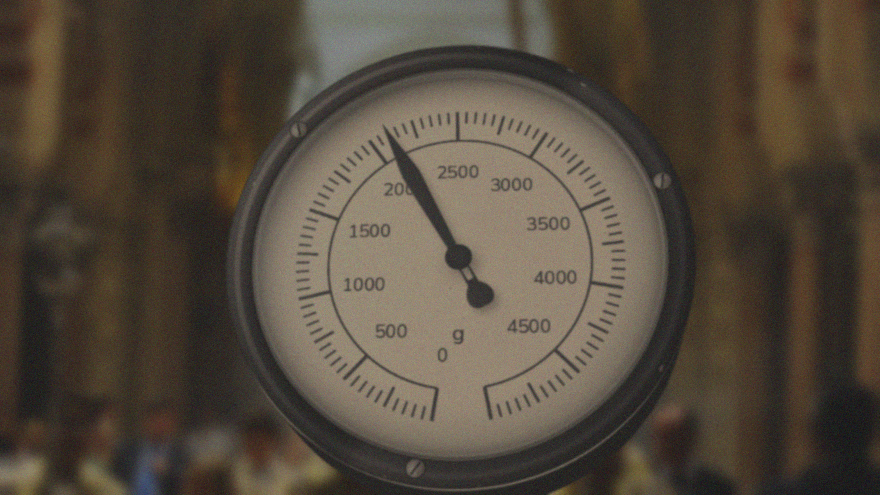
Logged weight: 2100 g
